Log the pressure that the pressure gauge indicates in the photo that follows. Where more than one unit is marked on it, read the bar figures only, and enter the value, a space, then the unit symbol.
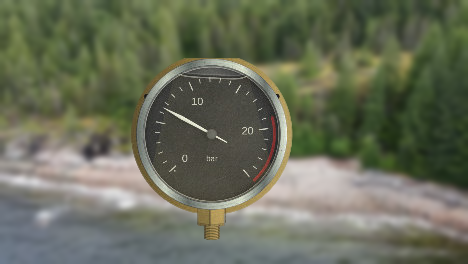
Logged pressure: 6.5 bar
